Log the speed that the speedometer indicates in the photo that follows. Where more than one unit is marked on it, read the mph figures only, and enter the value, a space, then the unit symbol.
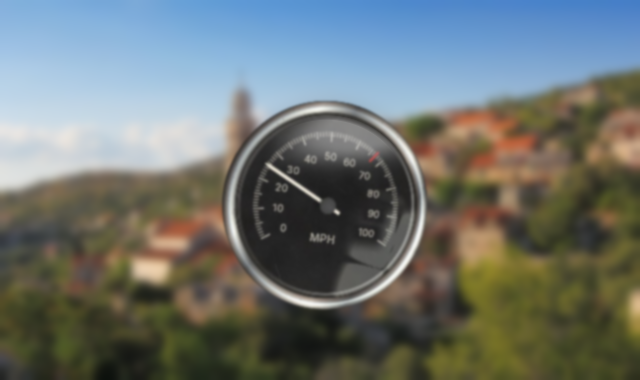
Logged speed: 25 mph
